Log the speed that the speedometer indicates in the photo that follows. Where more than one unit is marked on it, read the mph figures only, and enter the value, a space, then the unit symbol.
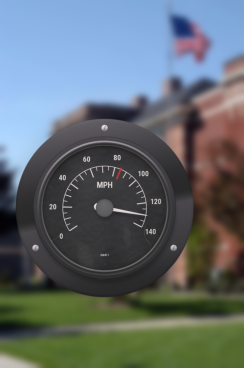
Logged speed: 130 mph
